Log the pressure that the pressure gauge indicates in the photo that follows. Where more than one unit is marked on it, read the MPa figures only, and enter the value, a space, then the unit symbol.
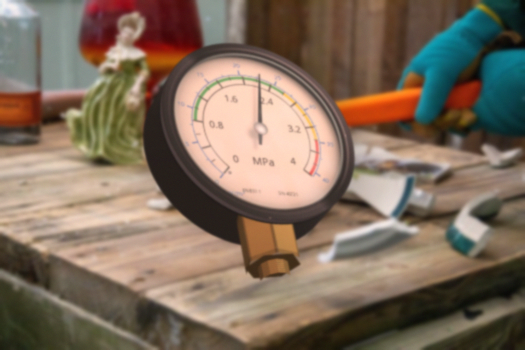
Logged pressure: 2.2 MPa
